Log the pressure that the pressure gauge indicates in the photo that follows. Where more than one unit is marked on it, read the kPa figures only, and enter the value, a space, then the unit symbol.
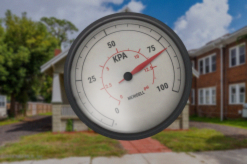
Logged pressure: 80 kPa
